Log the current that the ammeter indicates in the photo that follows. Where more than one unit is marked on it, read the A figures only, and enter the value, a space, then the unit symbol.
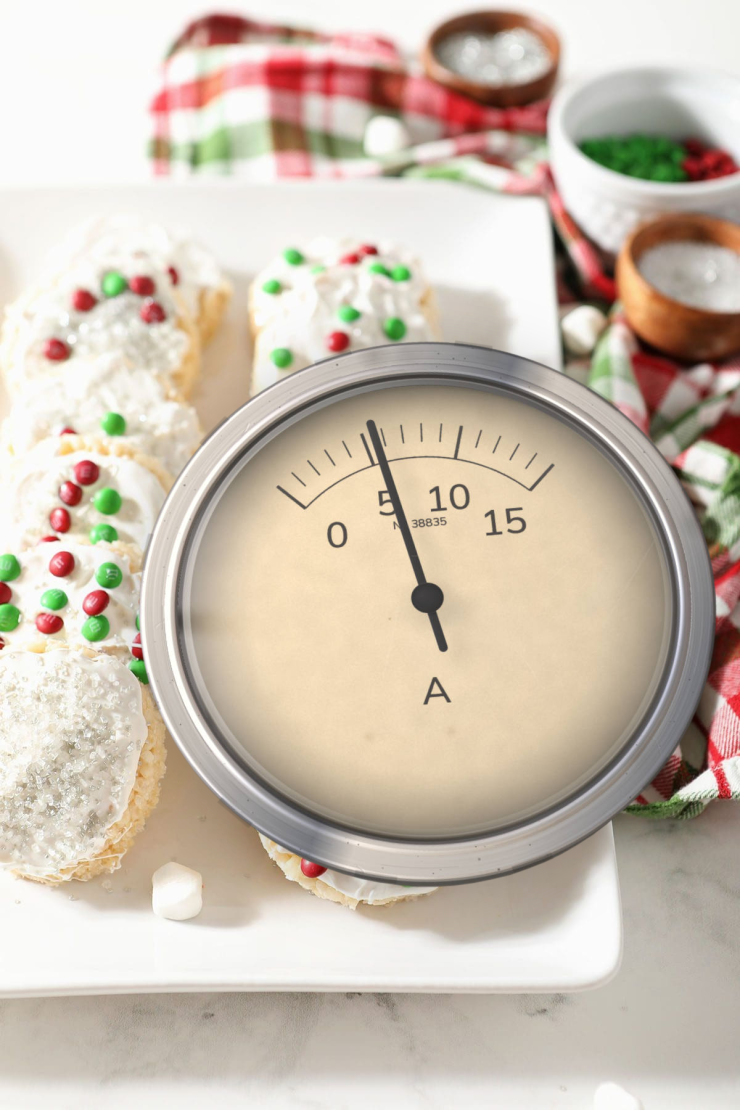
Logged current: 5.5 A
